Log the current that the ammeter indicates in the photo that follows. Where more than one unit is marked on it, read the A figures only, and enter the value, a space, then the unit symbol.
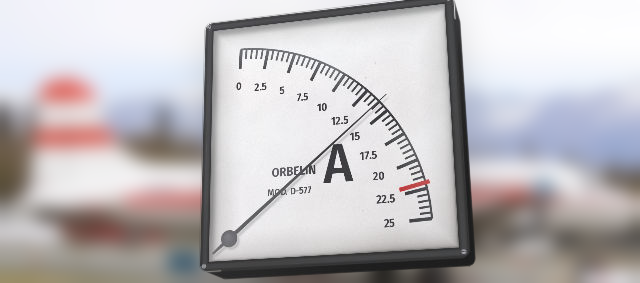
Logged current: 14 A
